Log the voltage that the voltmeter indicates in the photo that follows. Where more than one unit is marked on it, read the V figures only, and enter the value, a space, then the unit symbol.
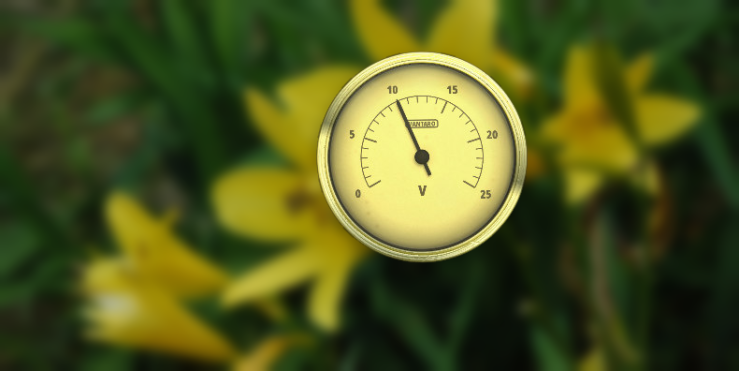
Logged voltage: 10 V
